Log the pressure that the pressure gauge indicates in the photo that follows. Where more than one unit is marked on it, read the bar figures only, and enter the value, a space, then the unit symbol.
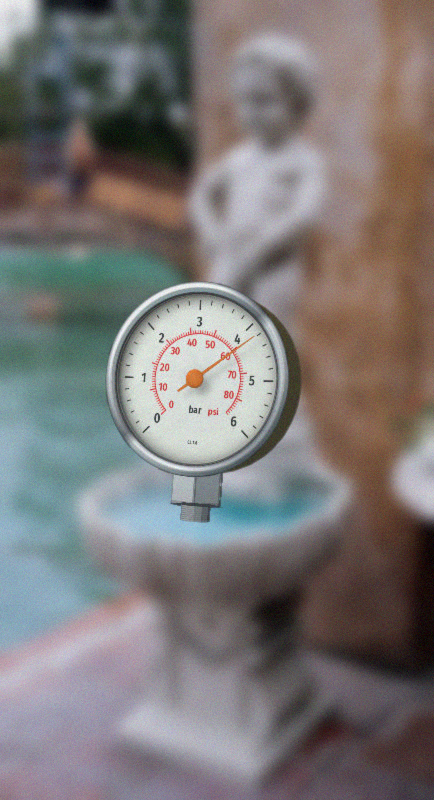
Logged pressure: 4.2 bar
